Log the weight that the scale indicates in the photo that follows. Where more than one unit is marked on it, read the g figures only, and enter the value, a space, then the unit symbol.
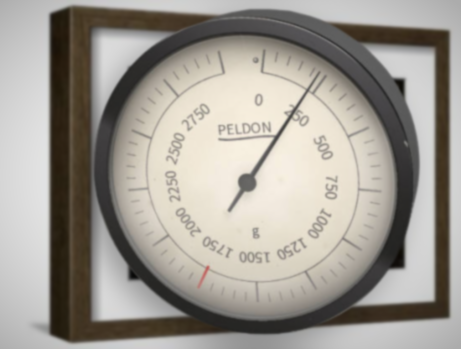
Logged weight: 225 g
